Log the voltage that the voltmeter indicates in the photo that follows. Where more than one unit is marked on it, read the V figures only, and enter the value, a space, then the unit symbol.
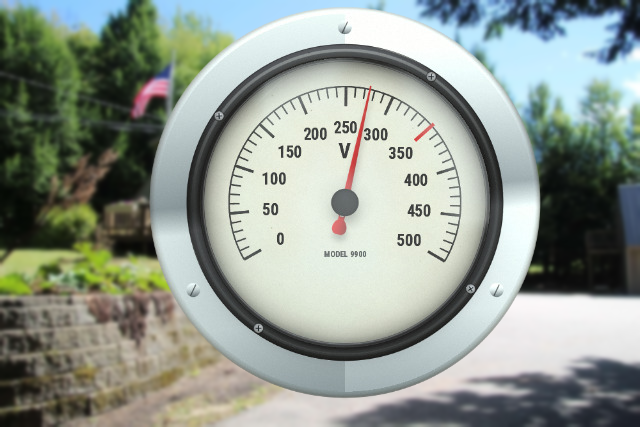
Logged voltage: 275 V
